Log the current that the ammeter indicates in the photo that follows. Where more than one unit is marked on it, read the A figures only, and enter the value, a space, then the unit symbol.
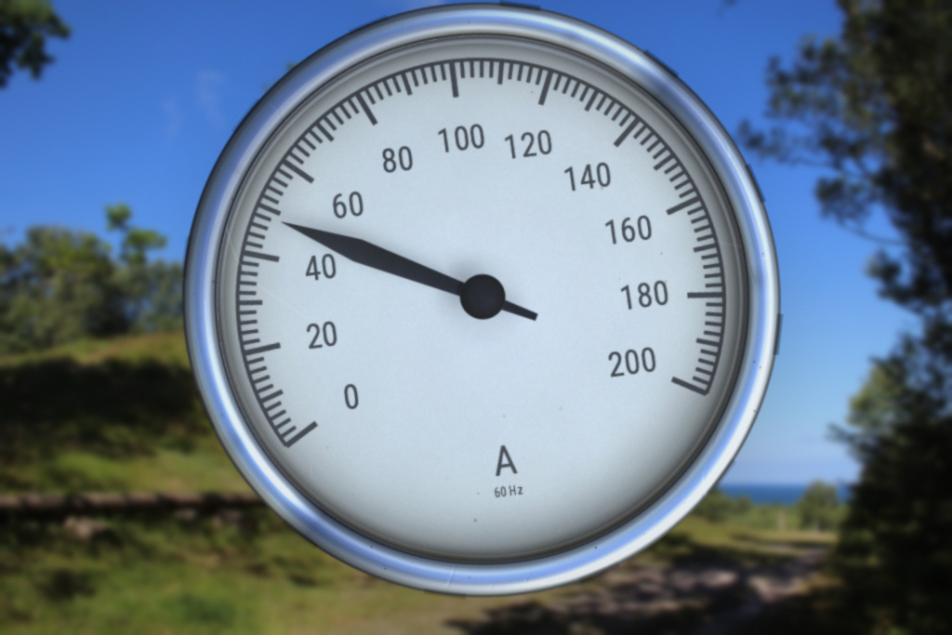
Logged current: 48 A
